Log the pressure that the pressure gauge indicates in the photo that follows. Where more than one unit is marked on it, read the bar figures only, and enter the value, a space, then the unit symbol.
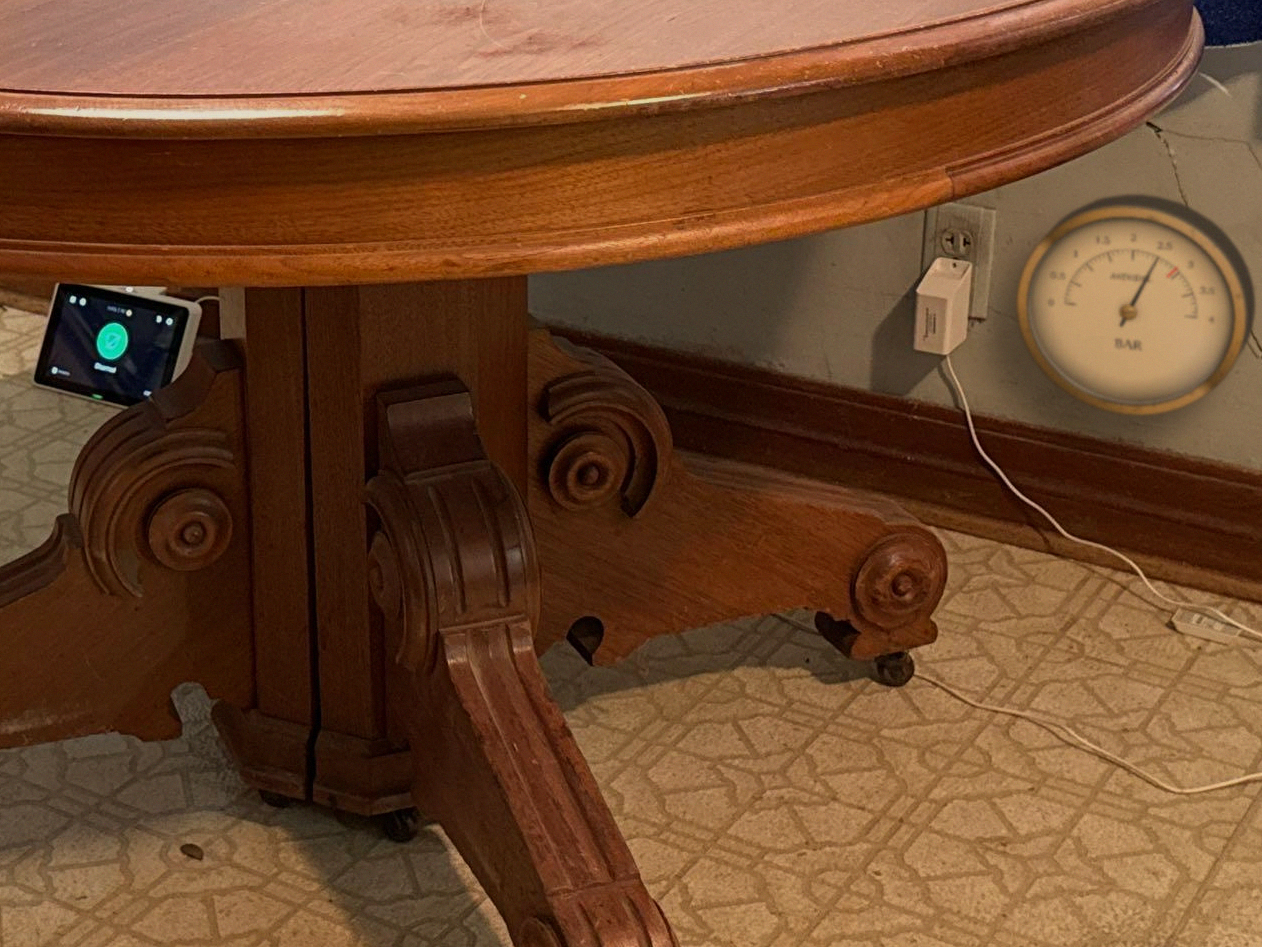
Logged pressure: 2.5 bar
